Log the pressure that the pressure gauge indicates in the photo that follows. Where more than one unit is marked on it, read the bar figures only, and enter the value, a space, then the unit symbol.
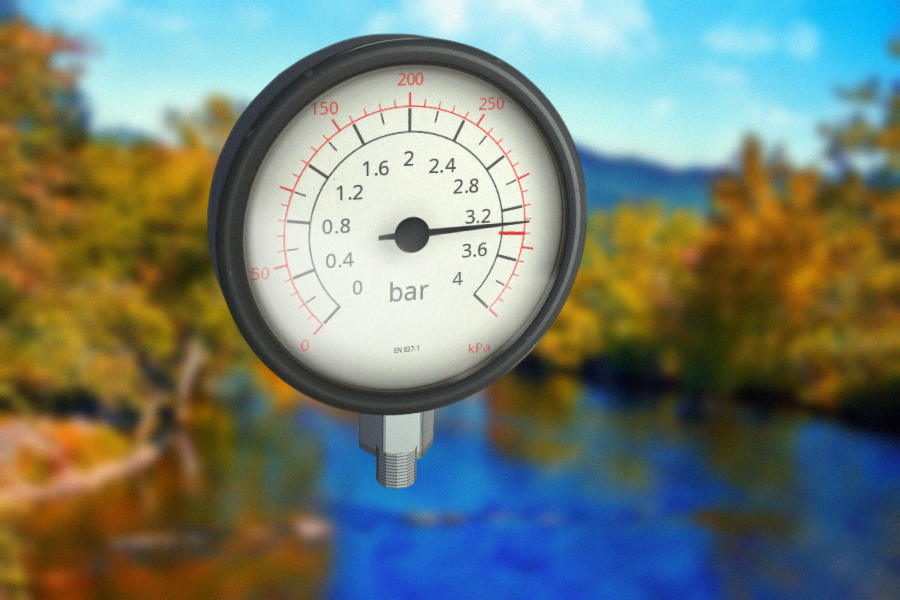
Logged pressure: 3.3 bar
